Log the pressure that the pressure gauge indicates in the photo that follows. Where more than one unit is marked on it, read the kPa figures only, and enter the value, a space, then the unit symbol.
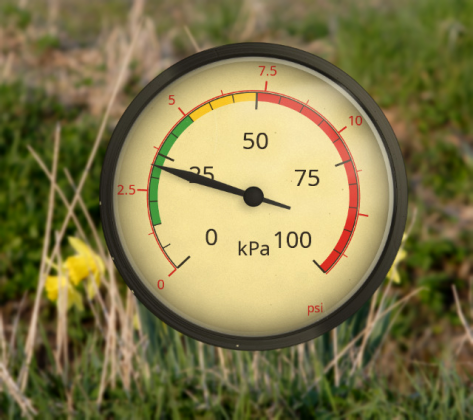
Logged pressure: 22.5 kPa
